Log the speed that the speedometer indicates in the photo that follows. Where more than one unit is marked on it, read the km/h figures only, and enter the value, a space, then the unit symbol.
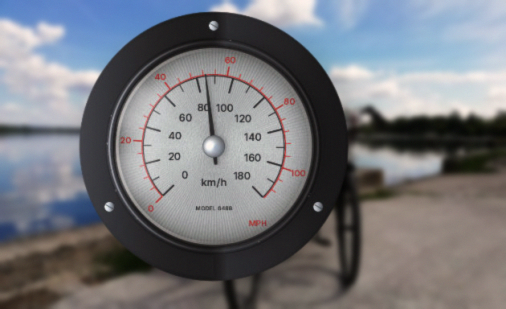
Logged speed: 85 km/h
